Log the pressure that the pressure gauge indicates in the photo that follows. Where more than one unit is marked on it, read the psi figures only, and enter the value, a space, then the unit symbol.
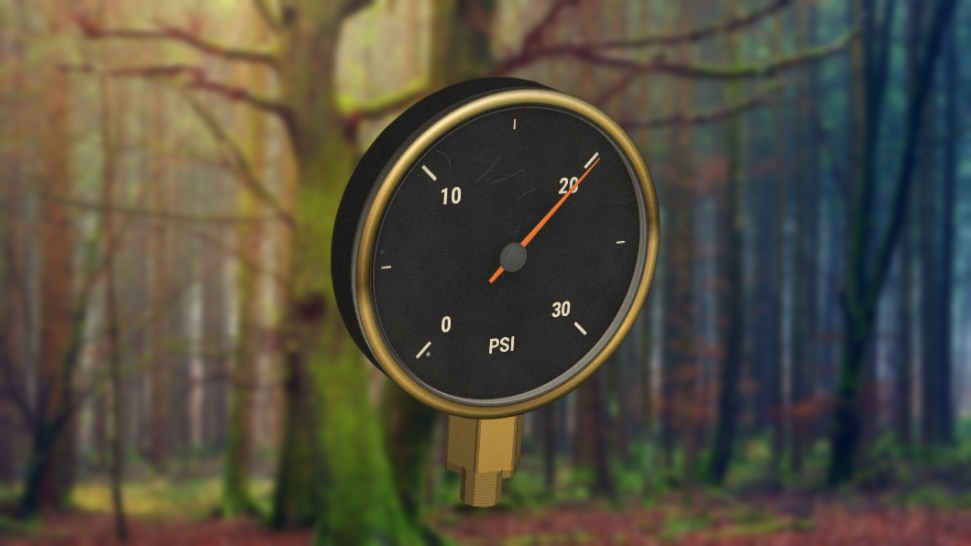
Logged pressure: 20 psi
